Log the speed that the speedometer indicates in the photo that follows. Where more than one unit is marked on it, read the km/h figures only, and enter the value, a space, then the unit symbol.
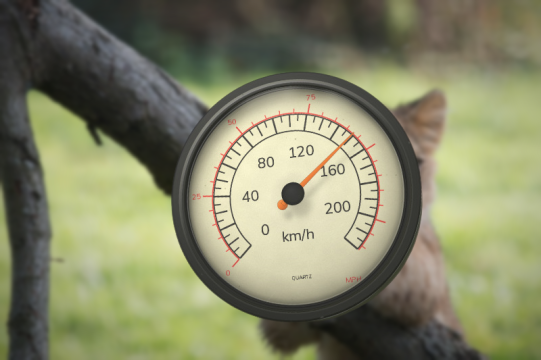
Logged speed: 150 km/h
